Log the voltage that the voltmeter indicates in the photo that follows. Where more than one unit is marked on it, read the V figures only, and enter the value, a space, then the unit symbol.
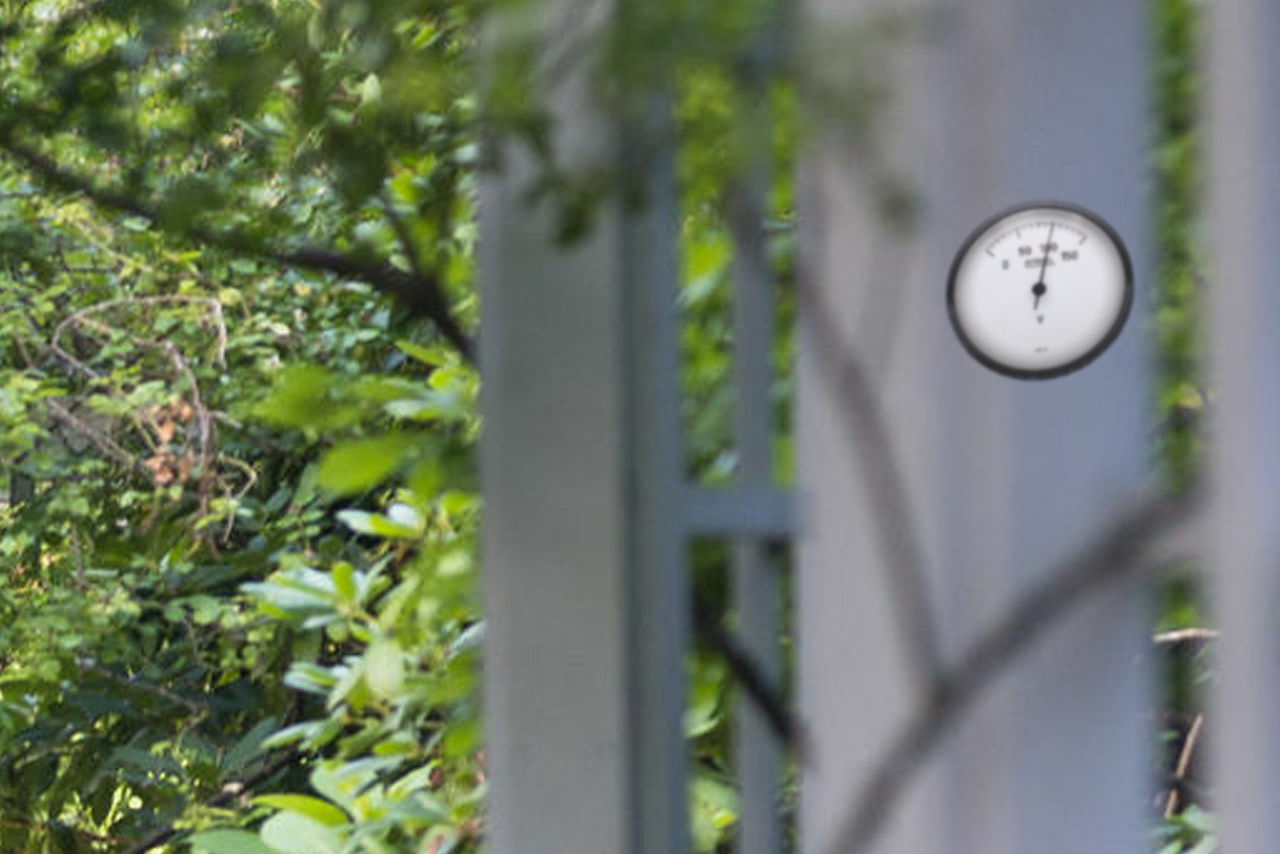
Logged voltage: 100 V
